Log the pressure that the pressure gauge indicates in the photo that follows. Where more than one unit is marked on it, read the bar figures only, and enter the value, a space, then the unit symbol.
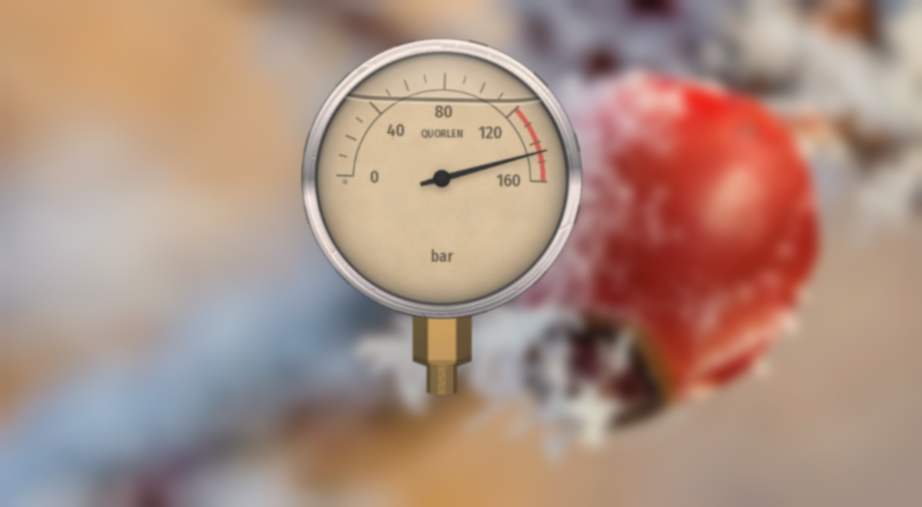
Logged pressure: 145 bar
